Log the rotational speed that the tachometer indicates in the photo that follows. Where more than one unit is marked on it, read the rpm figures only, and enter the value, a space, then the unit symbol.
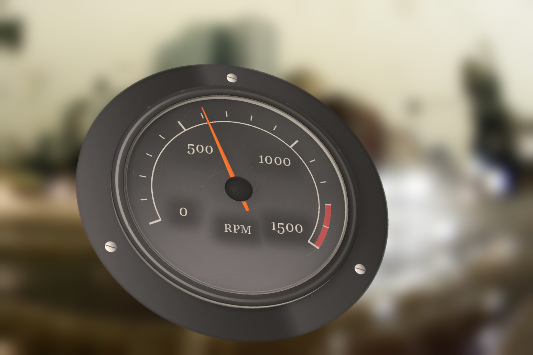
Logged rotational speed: 600 rpm
